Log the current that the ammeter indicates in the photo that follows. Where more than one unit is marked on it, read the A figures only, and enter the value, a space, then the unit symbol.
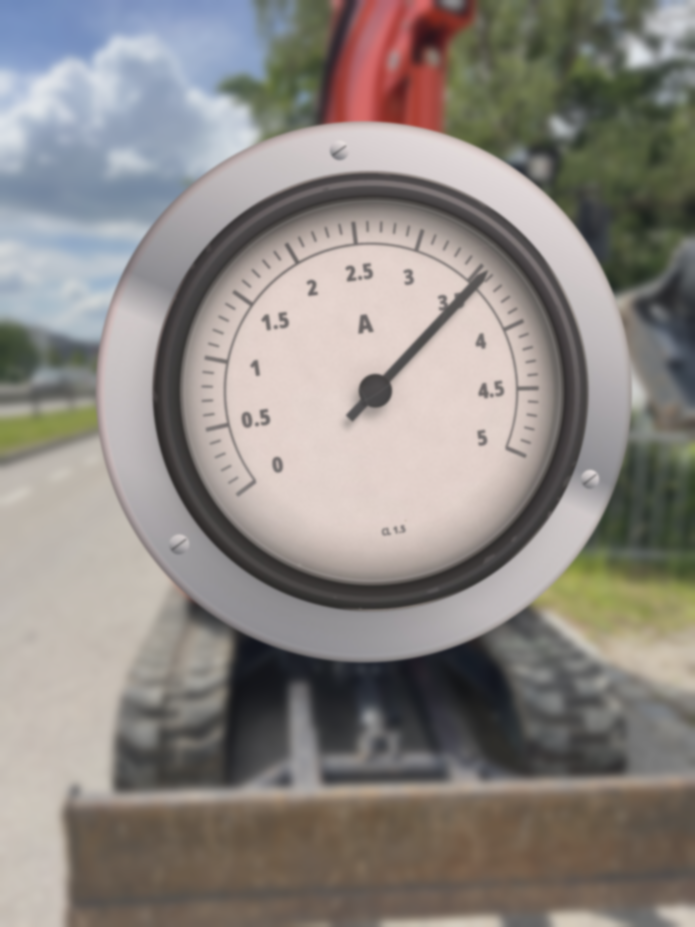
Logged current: 3.55 A
